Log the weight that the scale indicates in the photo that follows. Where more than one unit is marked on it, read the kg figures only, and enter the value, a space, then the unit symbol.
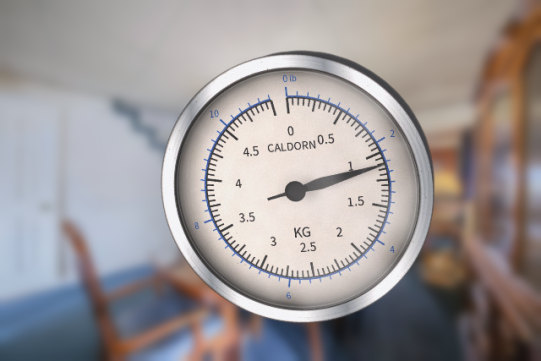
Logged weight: 1.1 kg
